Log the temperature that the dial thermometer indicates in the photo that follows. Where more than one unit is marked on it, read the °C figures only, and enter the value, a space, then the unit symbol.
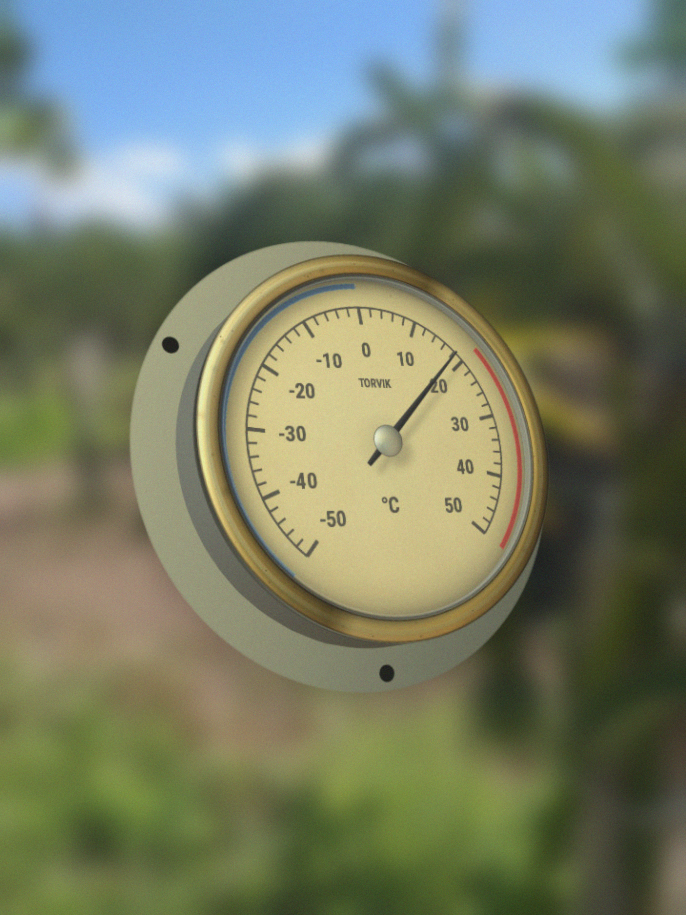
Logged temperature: 18 °C
